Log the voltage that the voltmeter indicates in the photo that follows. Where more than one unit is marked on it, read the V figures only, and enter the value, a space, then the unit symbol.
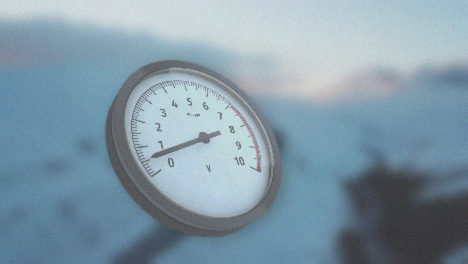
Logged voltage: 0.5 V
